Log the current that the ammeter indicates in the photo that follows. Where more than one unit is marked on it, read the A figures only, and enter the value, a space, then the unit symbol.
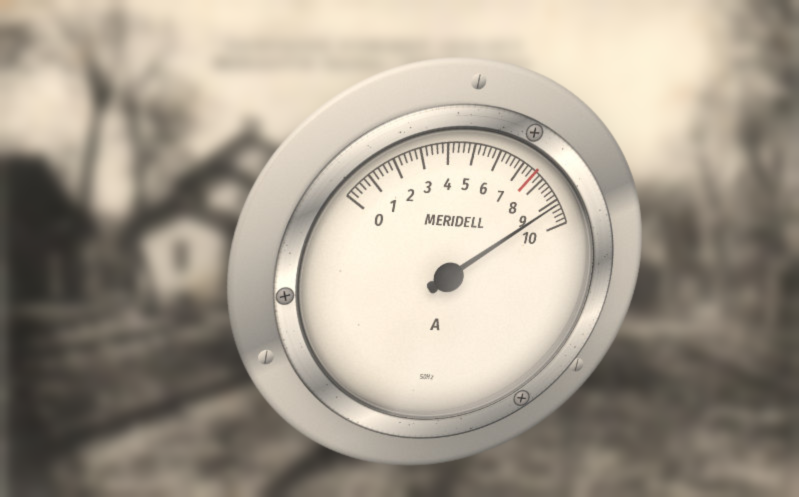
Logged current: 9 A
